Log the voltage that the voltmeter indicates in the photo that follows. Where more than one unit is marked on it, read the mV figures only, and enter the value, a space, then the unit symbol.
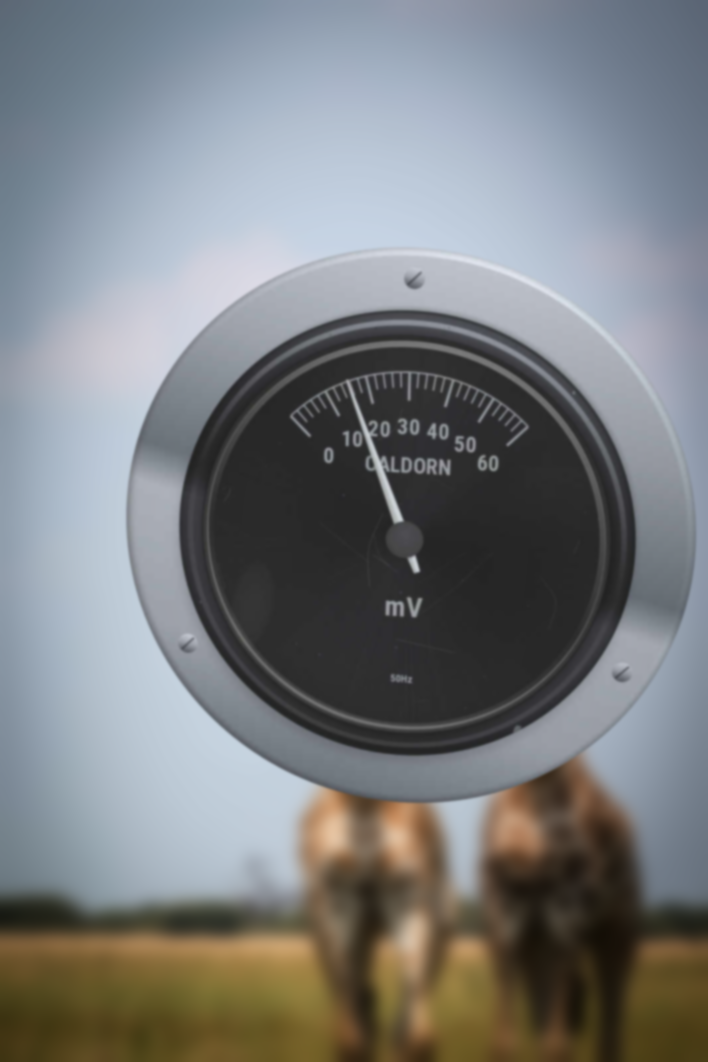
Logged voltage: 16 mV
